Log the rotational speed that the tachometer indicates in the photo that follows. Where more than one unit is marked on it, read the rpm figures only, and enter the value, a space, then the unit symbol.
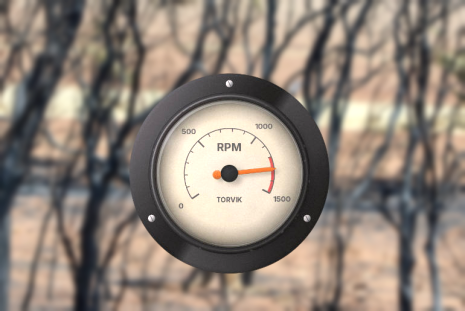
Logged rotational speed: 1300 rpm
